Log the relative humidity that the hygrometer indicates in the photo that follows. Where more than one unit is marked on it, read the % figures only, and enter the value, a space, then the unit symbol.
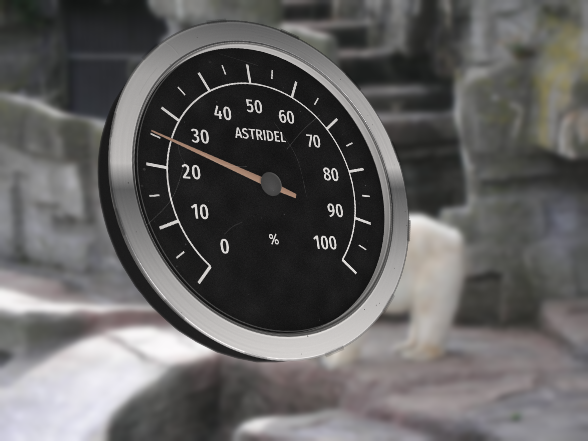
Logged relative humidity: 25 %
